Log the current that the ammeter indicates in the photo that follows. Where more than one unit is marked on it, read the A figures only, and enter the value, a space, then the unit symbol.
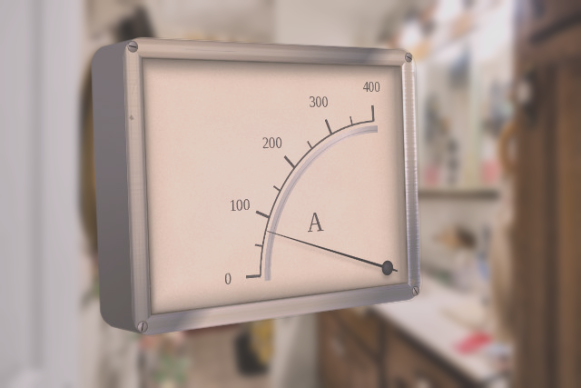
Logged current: 75 A
